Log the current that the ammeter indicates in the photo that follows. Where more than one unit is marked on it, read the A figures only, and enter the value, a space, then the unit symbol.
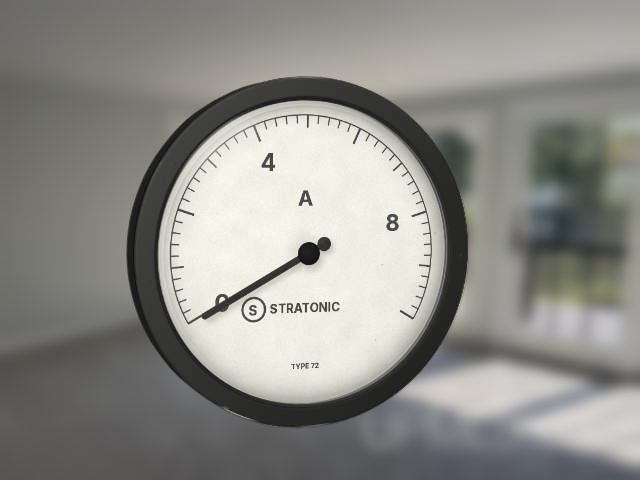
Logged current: 0 A
